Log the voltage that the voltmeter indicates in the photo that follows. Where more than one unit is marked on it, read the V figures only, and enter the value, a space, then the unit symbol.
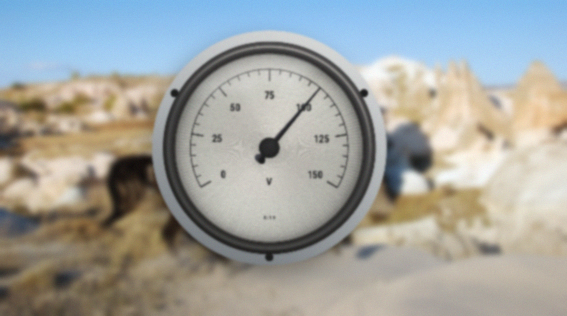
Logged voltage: 100 V
